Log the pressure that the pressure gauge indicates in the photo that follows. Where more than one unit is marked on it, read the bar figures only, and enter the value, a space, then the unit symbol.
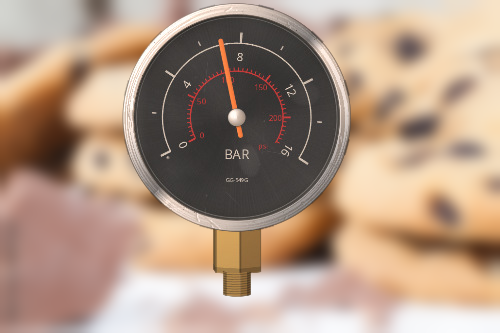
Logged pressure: 7 bar
